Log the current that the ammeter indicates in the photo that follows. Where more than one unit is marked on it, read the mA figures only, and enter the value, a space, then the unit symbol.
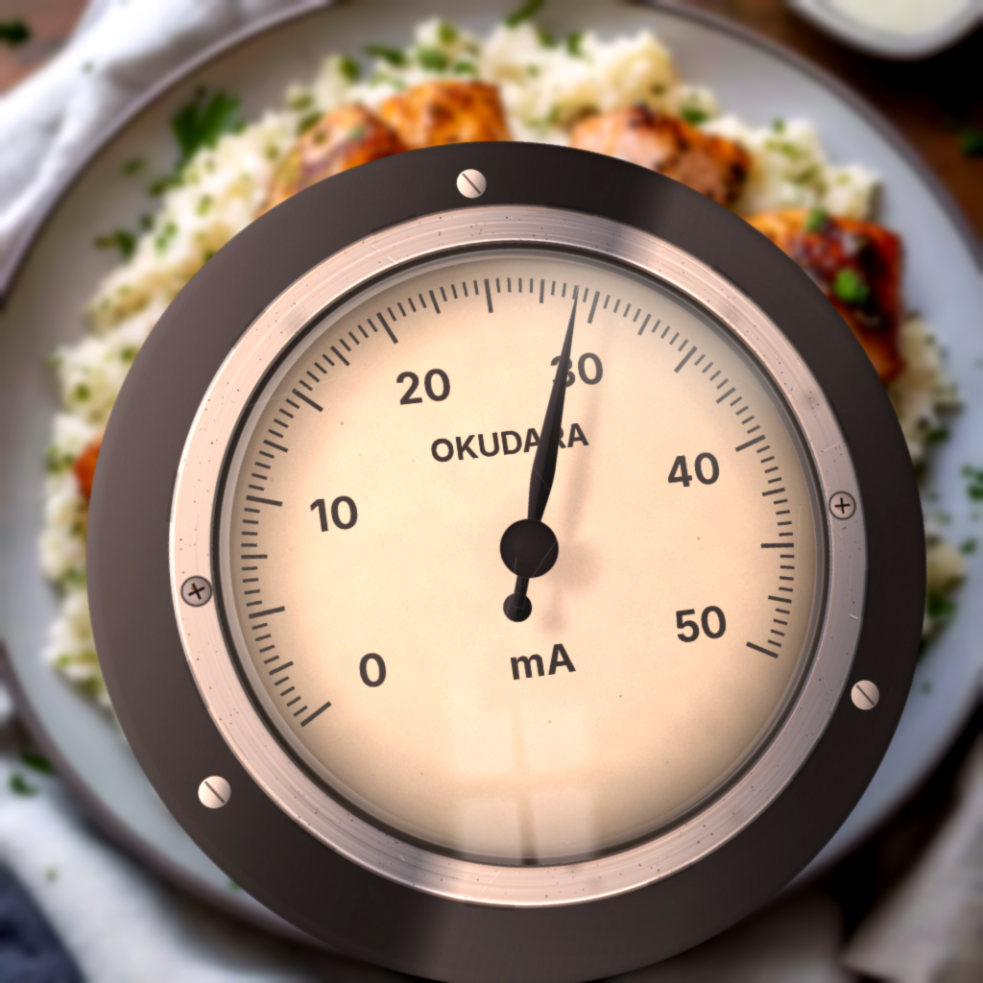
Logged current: 29 mA
